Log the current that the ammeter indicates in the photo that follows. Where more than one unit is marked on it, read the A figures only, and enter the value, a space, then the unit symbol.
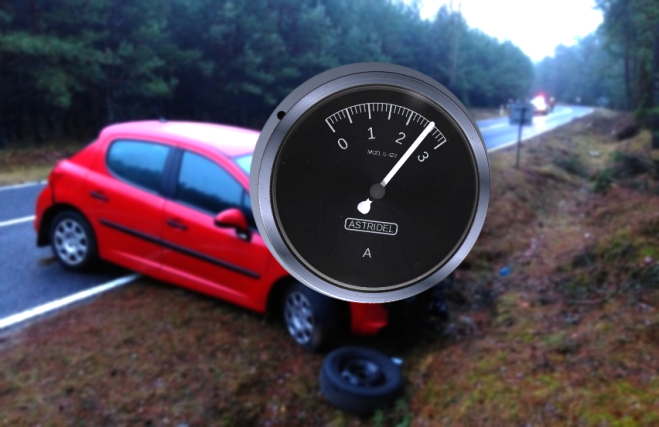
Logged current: 2.5 A
